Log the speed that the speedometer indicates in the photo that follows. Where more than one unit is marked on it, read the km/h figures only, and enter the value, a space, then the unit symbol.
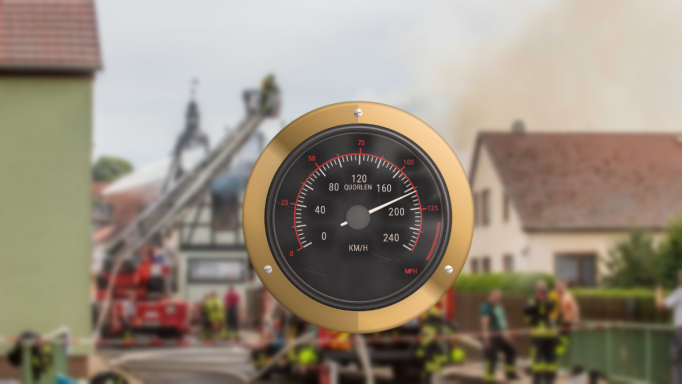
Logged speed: 184 km/h
